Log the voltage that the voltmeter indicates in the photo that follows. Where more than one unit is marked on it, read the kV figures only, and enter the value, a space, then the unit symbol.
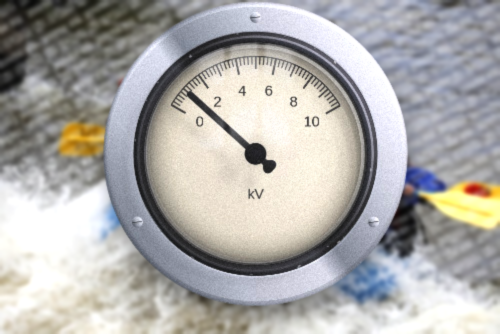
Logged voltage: 1 kV
